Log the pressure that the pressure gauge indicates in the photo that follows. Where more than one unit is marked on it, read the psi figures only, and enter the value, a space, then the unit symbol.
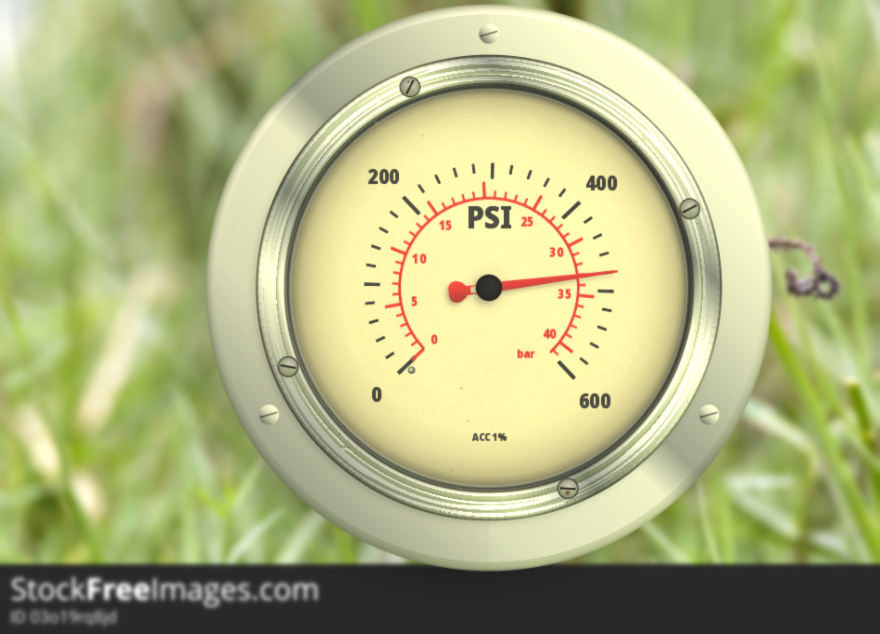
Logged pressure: 480 psi
